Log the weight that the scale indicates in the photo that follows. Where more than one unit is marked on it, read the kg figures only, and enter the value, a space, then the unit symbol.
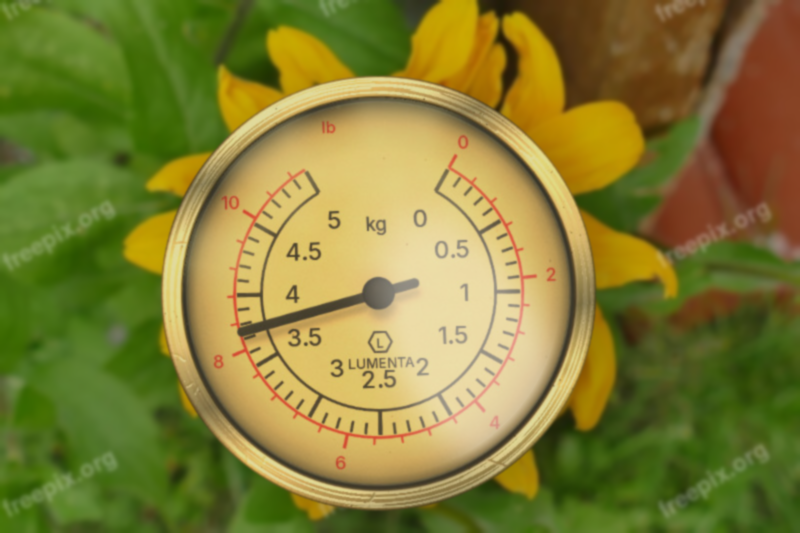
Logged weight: 3.75 kg
